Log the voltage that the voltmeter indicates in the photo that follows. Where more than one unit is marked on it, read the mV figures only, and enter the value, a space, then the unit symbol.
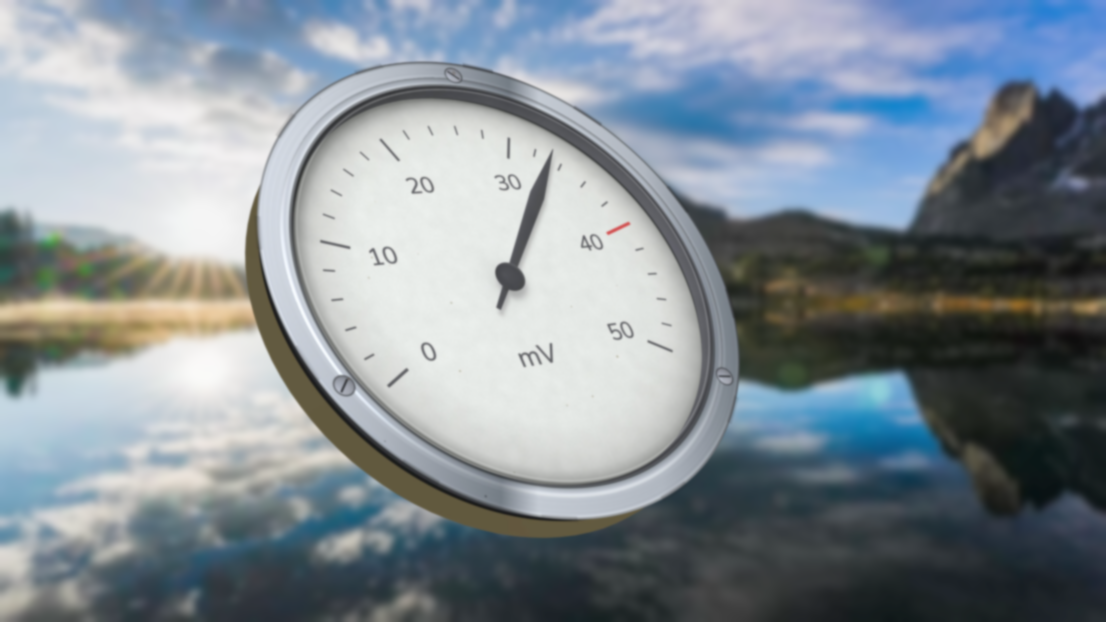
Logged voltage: 33 mV
